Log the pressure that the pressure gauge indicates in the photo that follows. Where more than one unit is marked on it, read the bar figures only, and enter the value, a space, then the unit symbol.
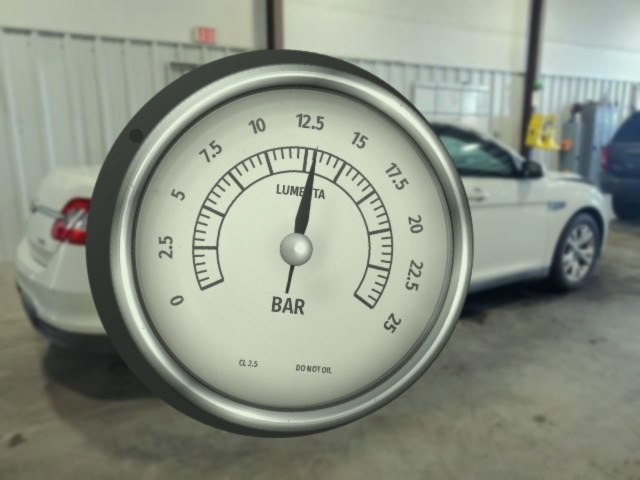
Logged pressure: 13 bar
